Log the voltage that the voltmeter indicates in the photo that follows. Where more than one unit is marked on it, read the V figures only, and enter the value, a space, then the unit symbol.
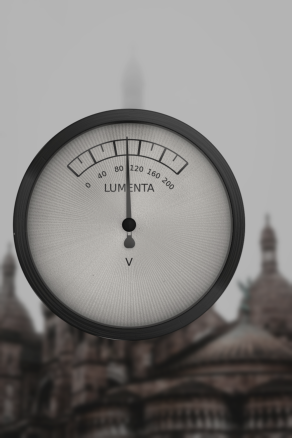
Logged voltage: 100 V
